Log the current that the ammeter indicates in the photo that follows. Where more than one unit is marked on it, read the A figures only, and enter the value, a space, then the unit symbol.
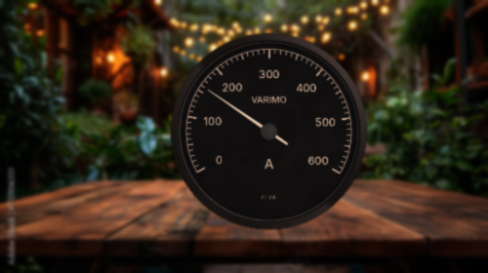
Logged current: 160 A
